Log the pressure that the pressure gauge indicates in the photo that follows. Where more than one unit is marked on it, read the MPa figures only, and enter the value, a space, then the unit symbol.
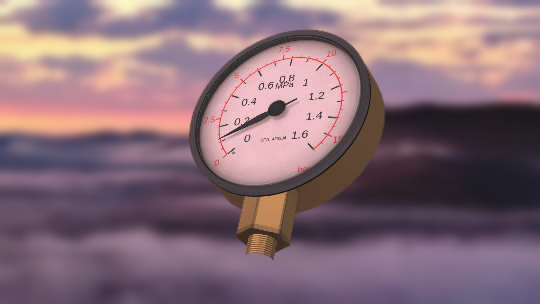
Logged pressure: 0.1 MPa
